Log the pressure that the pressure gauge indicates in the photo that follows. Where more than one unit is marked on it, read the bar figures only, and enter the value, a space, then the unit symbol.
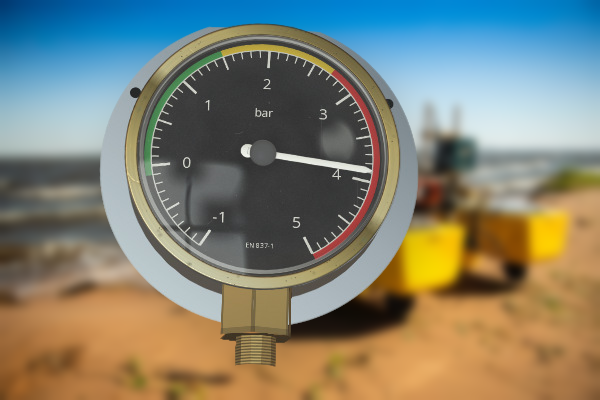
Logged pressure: 3.9 bar
